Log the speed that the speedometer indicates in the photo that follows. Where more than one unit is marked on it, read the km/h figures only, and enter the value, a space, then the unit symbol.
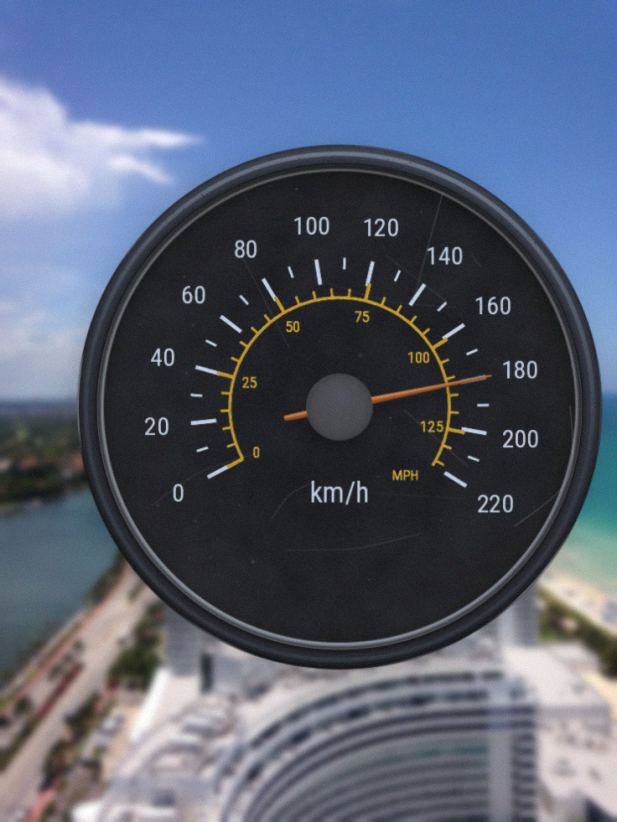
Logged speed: 180 km/h
